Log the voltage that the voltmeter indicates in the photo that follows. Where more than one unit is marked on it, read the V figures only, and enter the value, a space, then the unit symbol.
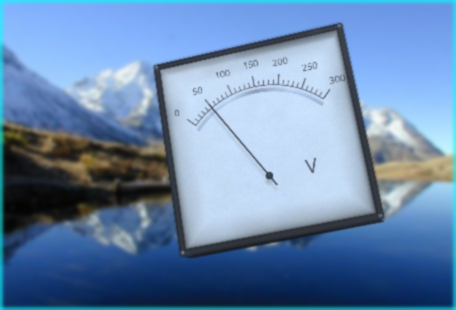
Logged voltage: 50 V
